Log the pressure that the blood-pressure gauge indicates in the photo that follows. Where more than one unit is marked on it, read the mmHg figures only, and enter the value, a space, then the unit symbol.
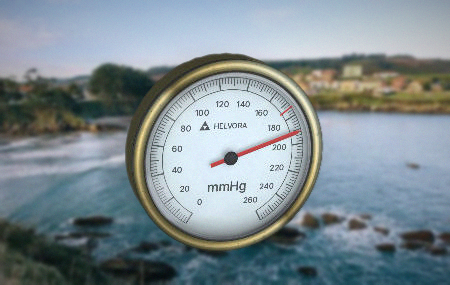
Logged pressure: 190 mmHg
